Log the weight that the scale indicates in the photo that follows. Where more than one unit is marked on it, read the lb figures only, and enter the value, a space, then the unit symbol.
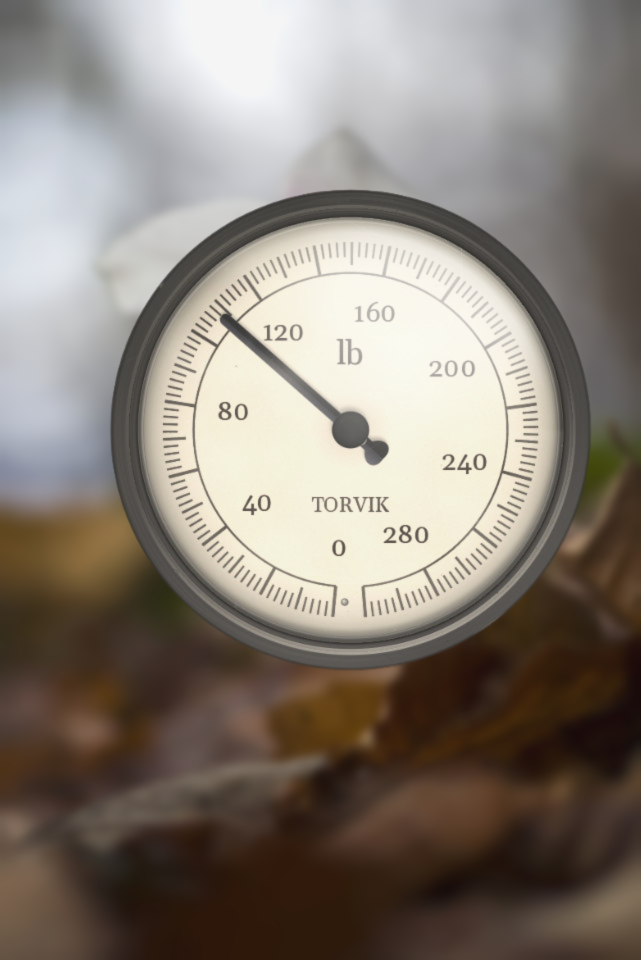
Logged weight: 108 lb
